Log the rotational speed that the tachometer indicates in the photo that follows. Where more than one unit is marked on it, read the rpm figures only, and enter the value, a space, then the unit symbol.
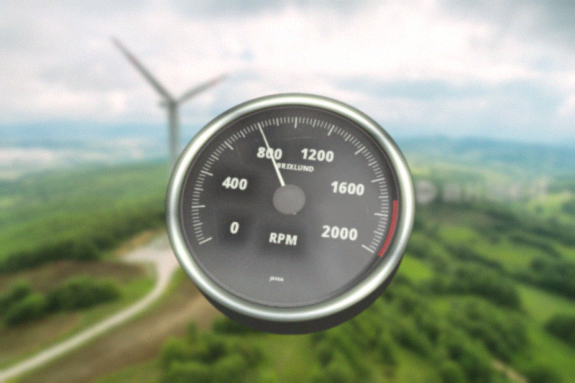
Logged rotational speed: 800 rpm
